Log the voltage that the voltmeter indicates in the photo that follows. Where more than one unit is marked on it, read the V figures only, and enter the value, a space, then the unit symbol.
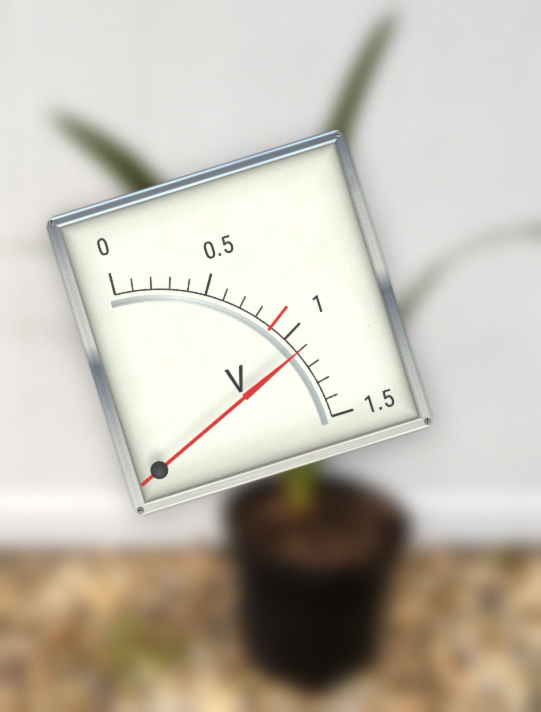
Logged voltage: 1.1 V
